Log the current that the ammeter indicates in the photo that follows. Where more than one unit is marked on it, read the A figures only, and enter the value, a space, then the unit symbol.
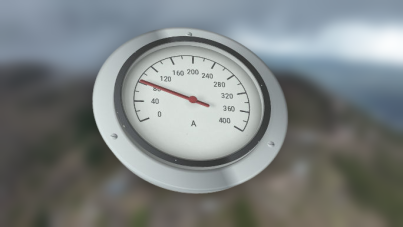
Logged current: 80 A
